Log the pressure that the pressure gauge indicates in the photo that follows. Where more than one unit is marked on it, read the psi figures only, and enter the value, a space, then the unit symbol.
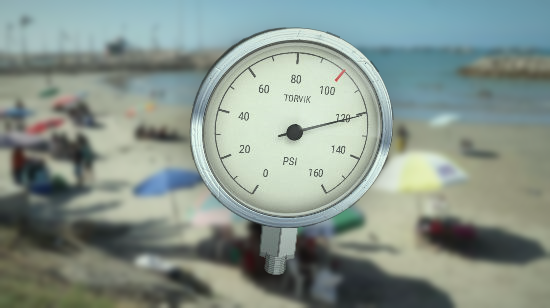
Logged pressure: 120 psi
